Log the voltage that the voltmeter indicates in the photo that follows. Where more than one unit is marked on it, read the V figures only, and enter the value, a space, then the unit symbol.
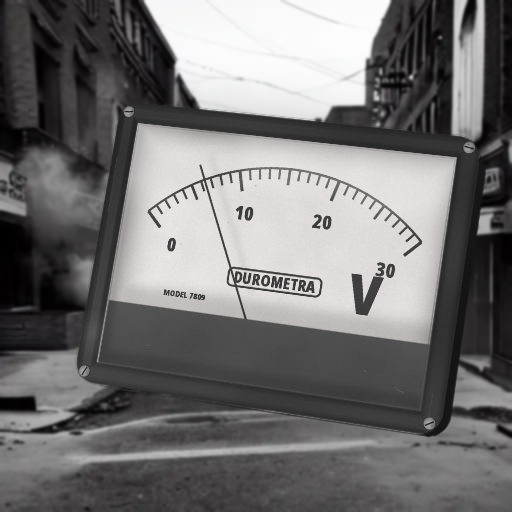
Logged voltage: 6.5 V
